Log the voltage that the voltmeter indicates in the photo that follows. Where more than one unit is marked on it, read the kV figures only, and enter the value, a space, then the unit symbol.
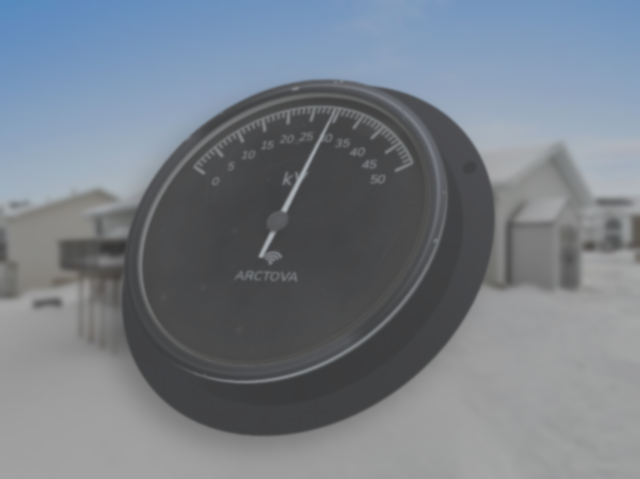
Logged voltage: 30 kV
